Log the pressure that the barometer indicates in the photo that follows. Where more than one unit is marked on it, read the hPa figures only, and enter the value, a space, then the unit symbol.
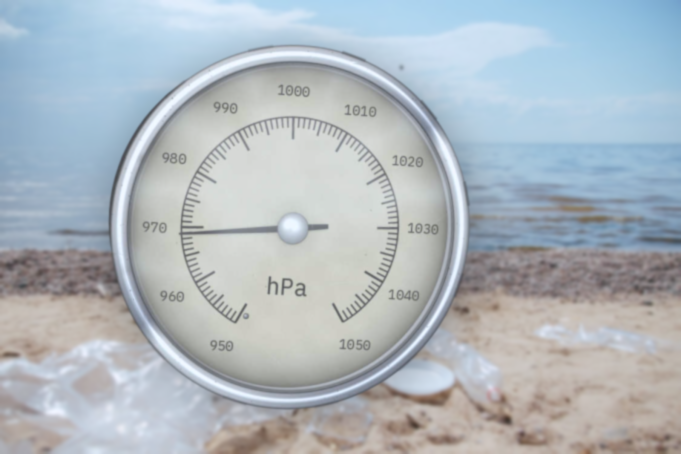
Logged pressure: 969 hPa
